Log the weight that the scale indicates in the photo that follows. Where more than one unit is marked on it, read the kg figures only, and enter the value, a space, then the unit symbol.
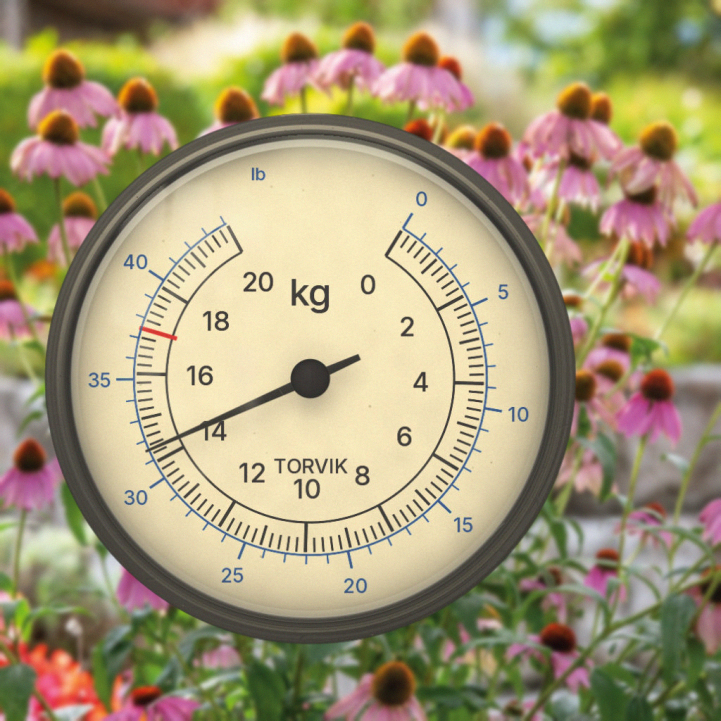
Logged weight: 14.3 kg
